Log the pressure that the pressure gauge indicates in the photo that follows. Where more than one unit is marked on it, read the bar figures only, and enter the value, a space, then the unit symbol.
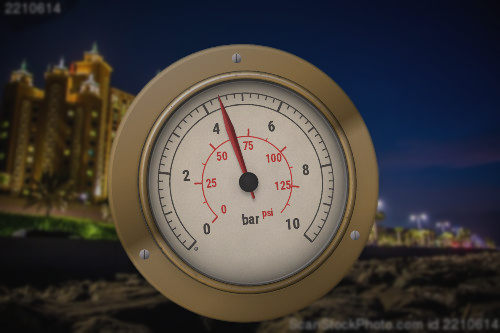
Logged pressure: 4.4 bar
